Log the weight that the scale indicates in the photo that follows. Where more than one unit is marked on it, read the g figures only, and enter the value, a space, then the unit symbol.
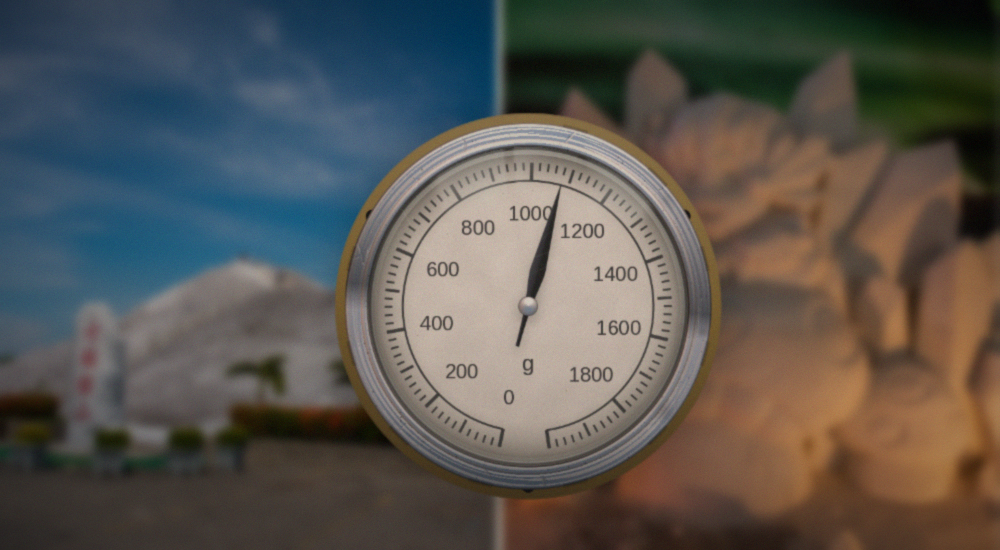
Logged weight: 1080 g
